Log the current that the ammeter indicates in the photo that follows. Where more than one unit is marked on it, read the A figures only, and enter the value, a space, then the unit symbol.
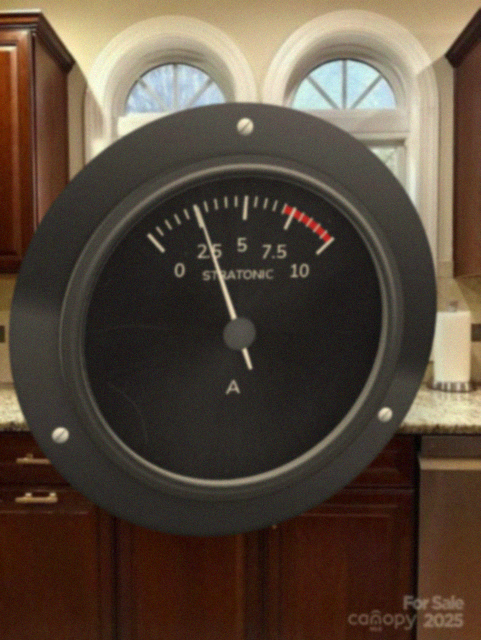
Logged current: 2.5 A
